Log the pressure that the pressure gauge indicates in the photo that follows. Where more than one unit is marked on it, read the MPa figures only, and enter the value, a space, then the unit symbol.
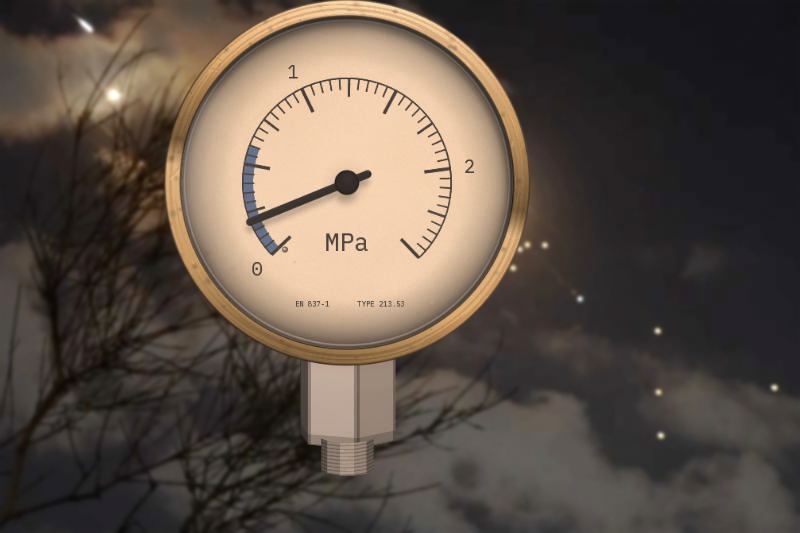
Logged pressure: 0.2 MPa
